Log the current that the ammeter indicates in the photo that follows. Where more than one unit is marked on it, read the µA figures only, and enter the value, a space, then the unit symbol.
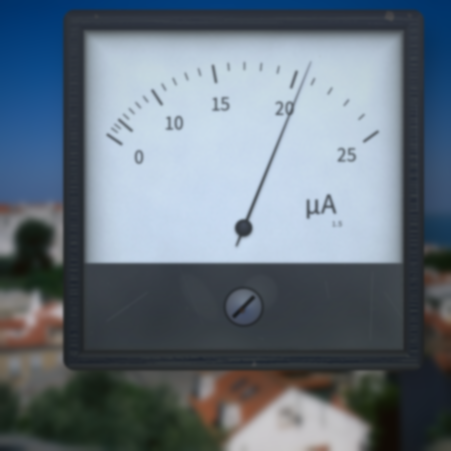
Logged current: 20.5 µA
